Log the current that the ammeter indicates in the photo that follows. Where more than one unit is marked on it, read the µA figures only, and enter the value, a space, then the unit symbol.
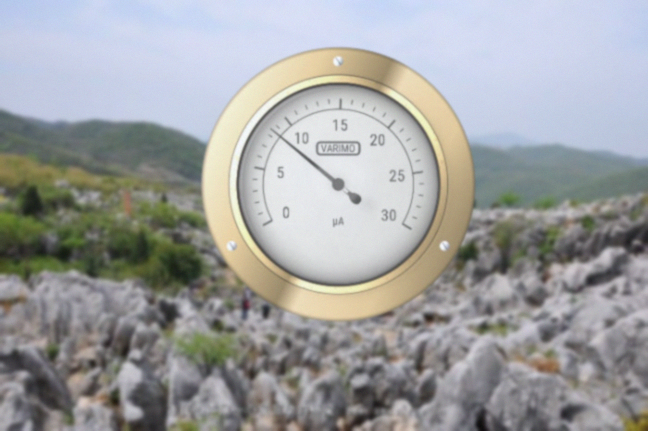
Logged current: 8.5 µA
